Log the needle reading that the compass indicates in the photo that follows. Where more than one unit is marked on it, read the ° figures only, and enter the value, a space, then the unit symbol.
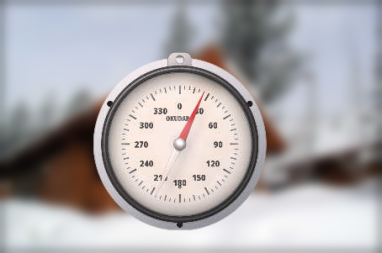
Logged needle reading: 25 °
